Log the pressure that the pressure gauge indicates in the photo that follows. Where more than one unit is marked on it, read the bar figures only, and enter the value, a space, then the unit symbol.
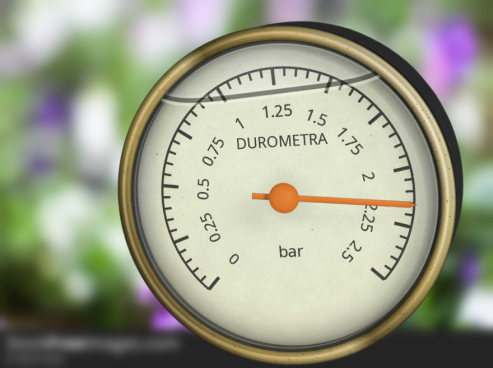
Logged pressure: 2.15 bar
